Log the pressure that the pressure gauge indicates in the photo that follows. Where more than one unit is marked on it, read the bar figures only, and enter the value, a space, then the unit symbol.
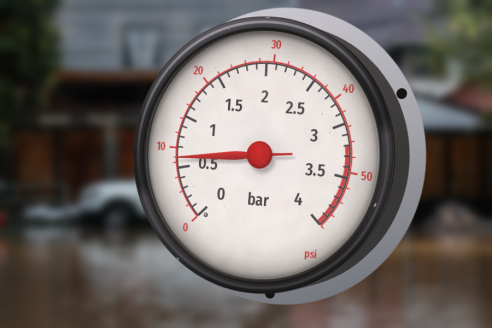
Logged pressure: 0.6 bar
